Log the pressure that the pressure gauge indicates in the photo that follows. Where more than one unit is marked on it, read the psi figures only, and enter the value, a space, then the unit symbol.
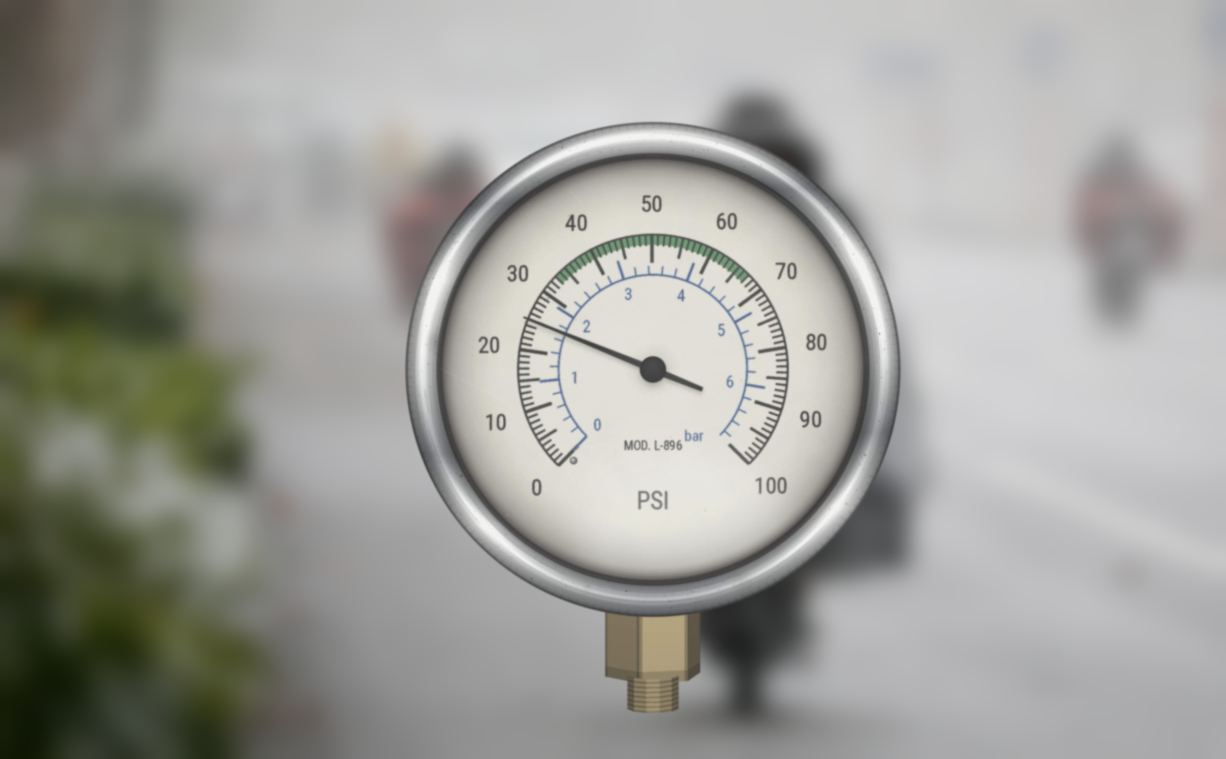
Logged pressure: 25 psi
